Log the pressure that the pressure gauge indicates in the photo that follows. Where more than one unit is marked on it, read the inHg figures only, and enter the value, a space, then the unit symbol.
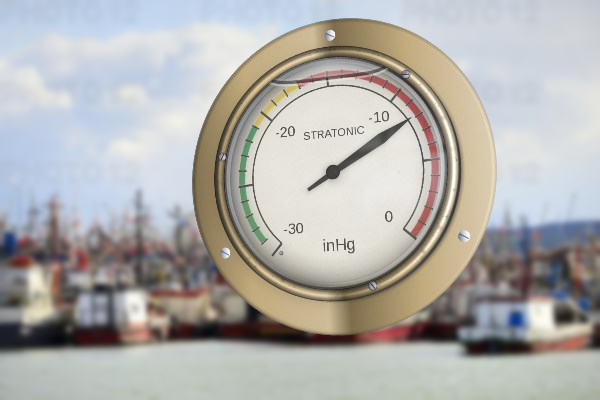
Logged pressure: -8 inHg
